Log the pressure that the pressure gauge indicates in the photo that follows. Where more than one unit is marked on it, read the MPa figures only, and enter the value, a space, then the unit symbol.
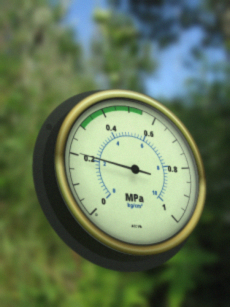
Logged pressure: 0.2 MPa
